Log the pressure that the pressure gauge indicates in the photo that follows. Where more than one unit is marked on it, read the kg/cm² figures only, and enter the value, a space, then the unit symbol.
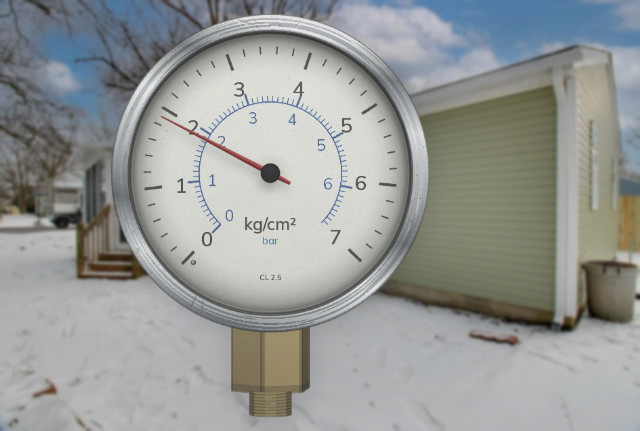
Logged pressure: 1.9 kg/cm²
